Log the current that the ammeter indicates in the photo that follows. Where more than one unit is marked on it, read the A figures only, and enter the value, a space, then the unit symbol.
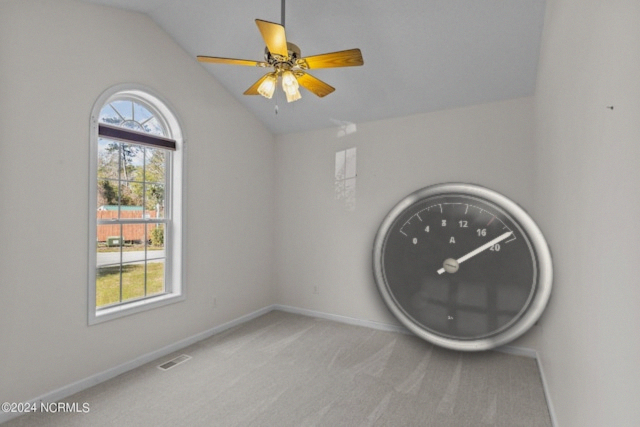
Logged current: 19 A
